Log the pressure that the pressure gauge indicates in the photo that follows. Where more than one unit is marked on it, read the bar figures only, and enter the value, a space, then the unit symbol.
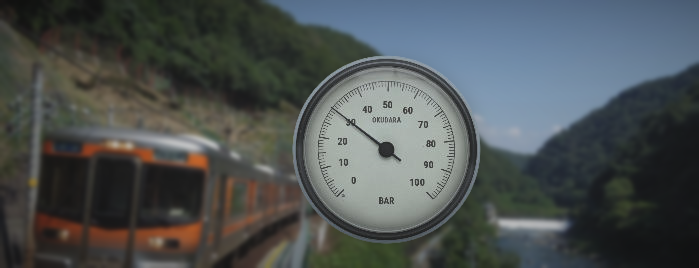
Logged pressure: 30 bar
